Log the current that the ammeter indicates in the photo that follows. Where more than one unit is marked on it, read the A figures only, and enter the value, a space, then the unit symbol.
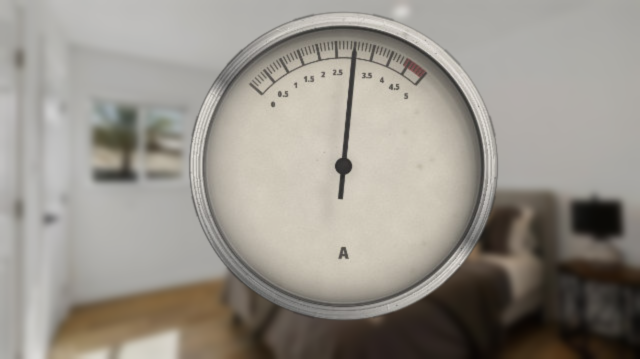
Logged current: 3 A
